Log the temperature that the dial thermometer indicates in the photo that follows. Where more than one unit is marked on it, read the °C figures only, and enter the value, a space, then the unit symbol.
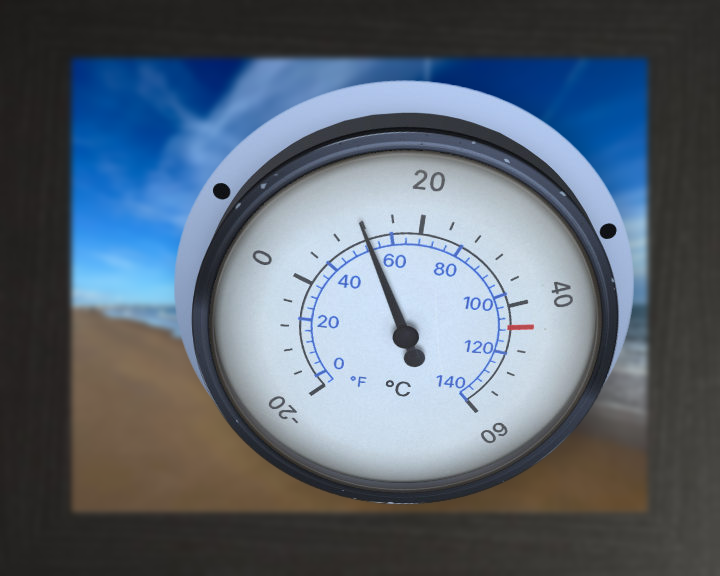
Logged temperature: 12 °C
